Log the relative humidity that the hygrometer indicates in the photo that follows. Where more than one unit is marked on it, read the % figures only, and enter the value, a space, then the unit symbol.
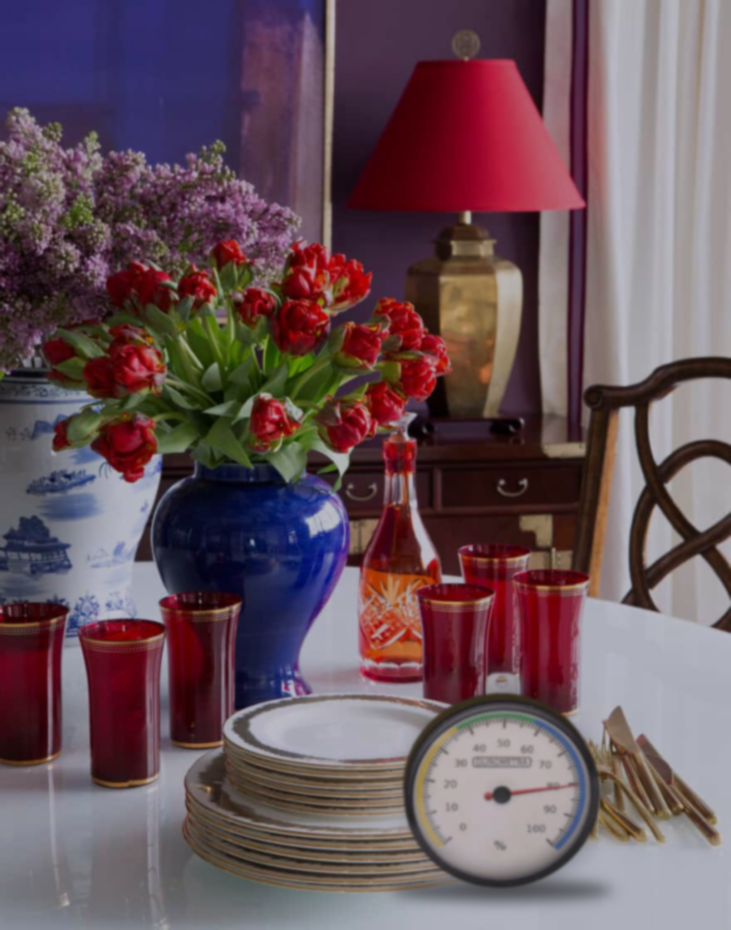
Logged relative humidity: 80 %
